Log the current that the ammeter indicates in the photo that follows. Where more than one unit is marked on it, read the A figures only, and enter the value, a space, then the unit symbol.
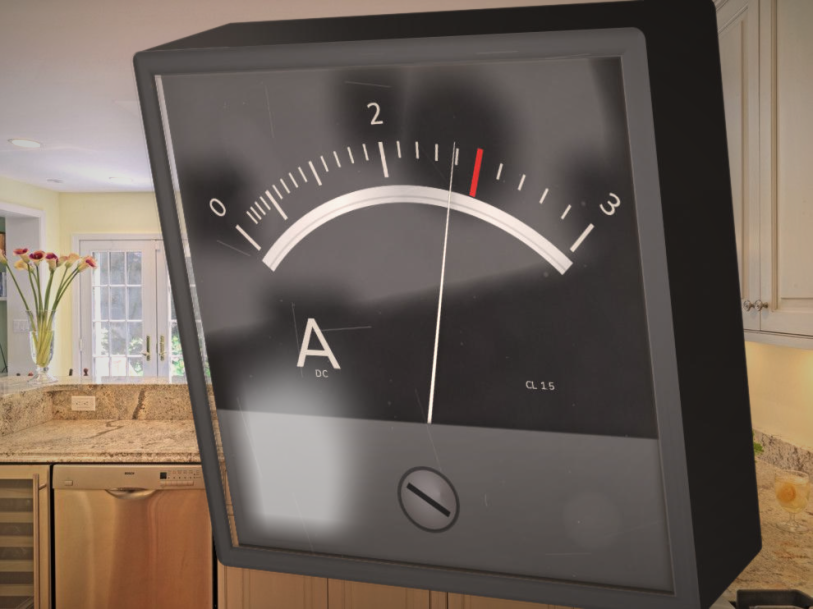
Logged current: 2.4 A
